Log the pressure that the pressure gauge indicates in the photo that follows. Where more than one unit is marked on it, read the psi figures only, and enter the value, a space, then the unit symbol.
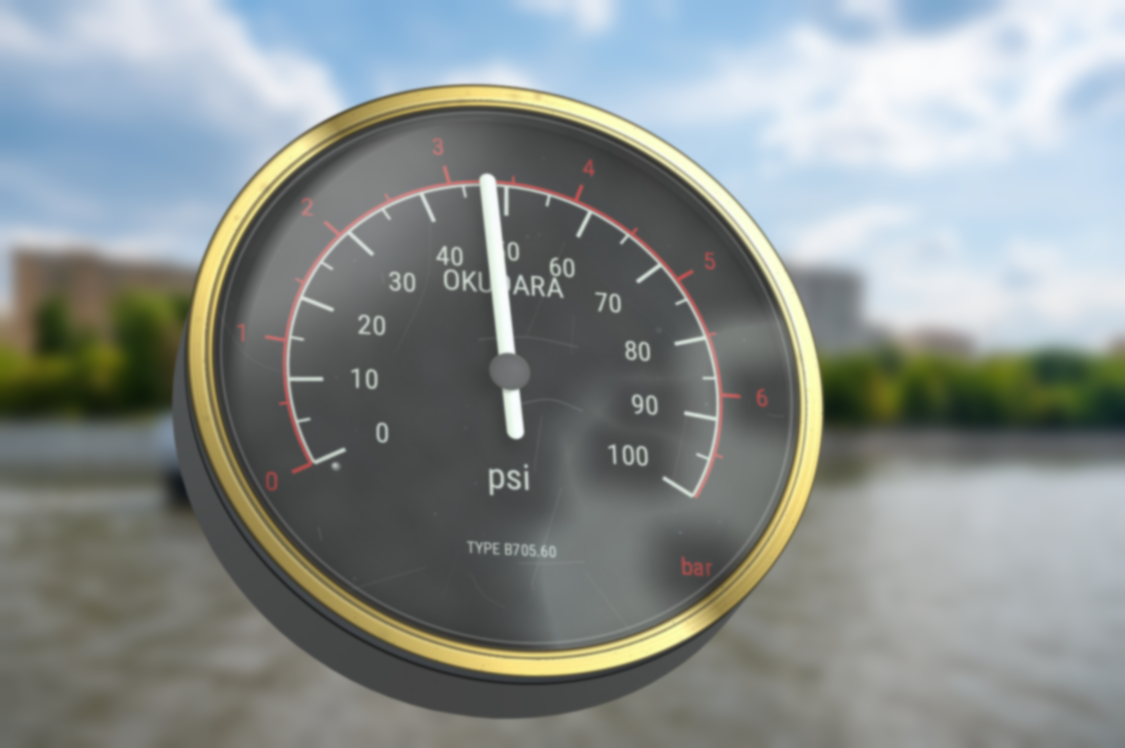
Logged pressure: 47.5 psi
